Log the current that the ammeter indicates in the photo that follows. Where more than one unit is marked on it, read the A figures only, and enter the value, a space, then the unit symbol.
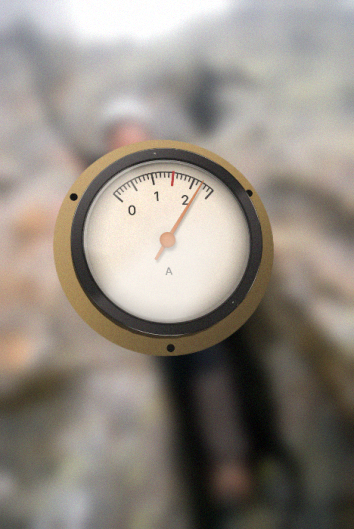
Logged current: 2.2 A
